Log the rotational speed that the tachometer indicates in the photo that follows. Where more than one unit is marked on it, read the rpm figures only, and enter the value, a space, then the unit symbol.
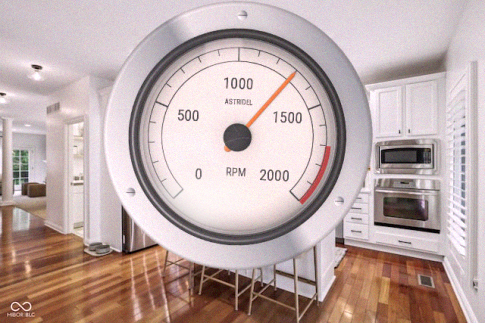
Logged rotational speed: 1300 rpm
